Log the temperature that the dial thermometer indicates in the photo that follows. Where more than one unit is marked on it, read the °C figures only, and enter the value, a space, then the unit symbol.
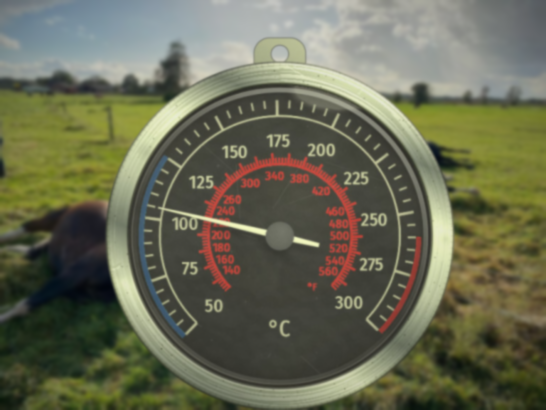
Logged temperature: 105 °C
